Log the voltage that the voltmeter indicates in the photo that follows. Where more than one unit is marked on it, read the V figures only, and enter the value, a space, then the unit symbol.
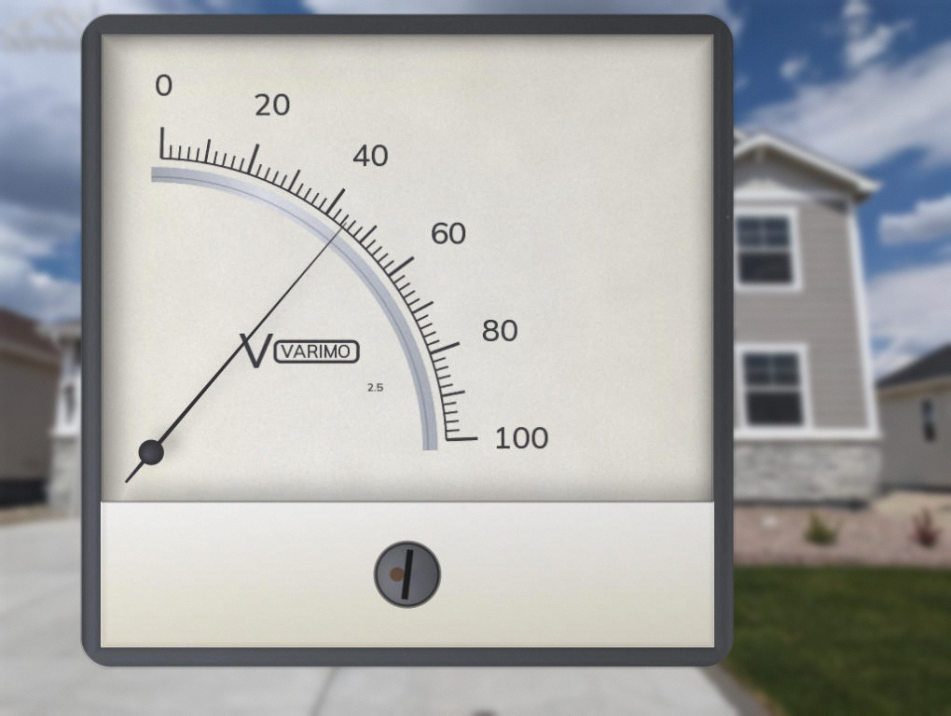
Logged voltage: 45 V
